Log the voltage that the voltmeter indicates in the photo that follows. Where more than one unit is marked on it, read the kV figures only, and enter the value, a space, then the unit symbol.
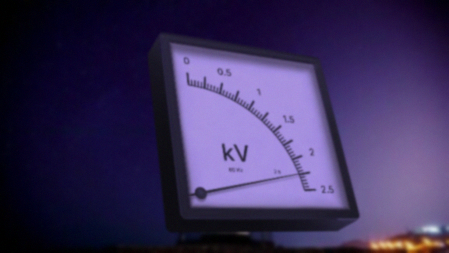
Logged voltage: 2.25 kV
